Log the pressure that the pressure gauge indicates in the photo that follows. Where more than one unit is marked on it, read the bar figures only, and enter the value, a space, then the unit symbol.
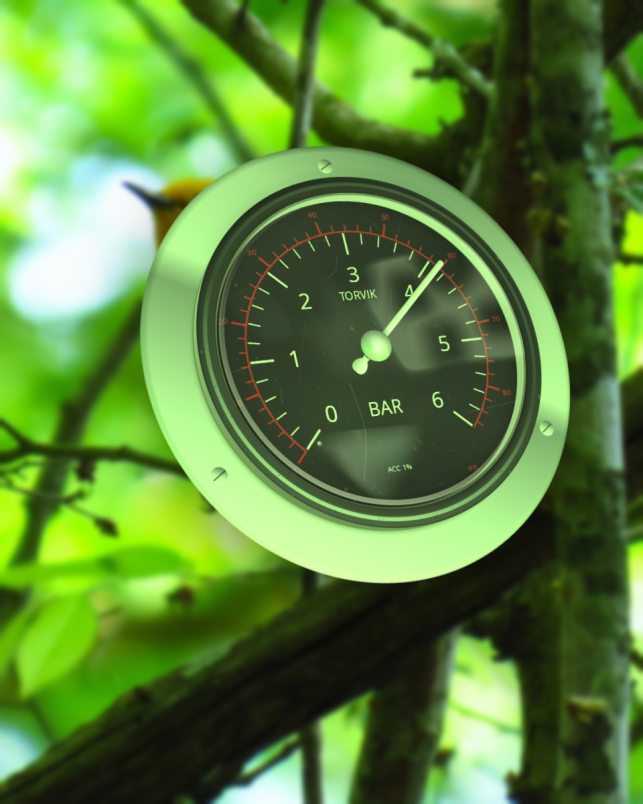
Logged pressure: 4.1 bar
